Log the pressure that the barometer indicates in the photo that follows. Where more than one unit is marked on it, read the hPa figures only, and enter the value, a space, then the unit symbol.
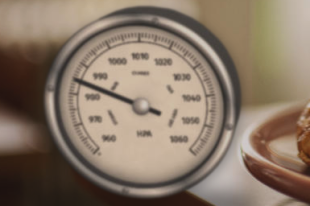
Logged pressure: 985 hPa
